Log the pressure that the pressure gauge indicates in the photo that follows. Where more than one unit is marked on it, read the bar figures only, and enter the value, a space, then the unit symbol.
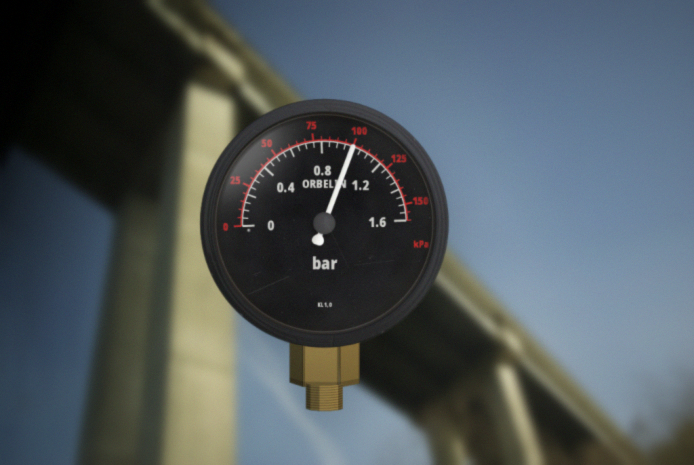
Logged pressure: 1 bar
